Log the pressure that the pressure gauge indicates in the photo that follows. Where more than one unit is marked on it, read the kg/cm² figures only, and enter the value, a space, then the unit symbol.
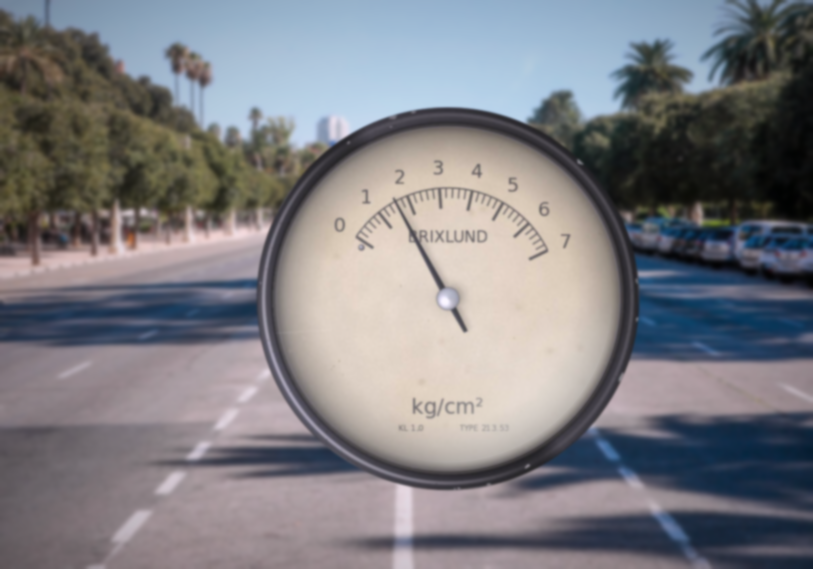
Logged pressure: 1.6 kg/cm²
